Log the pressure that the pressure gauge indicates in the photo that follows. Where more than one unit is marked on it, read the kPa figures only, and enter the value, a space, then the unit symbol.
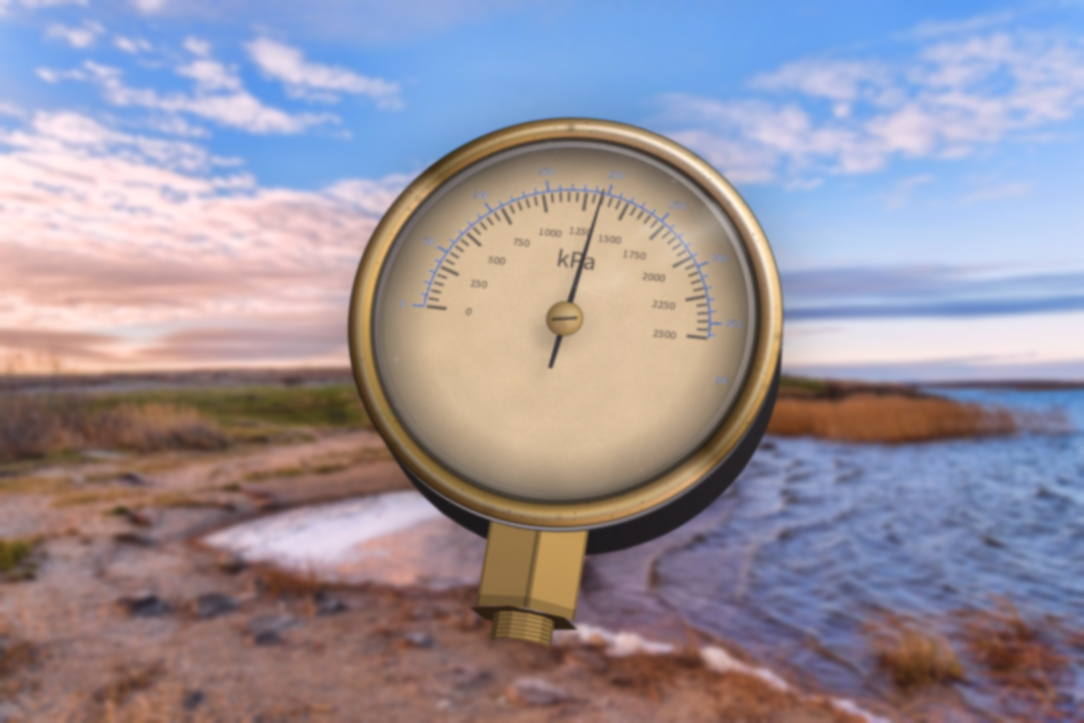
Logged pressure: 1350 kPa
